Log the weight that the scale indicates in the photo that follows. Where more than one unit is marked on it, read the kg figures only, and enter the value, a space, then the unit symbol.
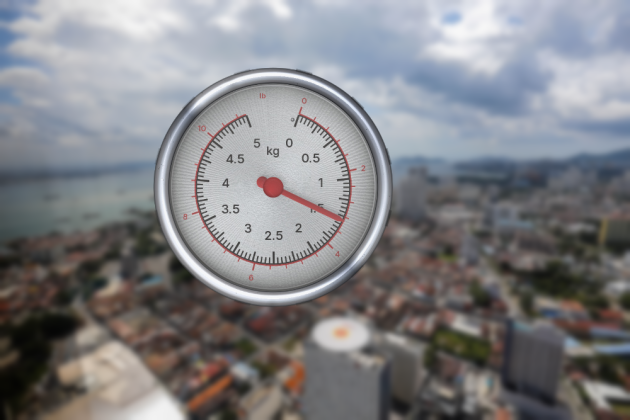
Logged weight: 1.5 kg
